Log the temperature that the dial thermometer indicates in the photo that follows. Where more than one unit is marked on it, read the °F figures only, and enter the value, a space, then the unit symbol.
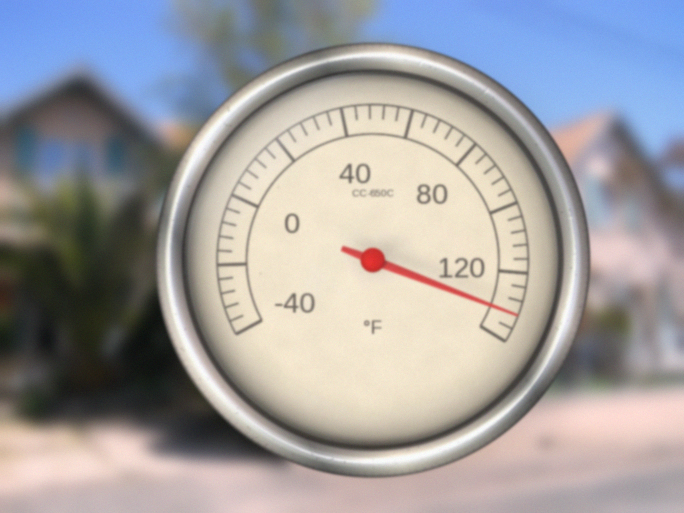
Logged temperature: 132 °F
